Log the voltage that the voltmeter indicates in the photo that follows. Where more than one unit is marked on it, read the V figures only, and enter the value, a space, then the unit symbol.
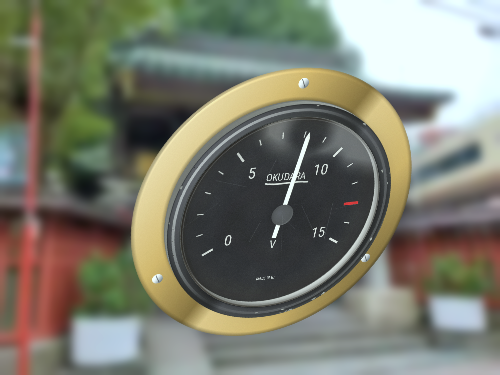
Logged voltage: 8 V
